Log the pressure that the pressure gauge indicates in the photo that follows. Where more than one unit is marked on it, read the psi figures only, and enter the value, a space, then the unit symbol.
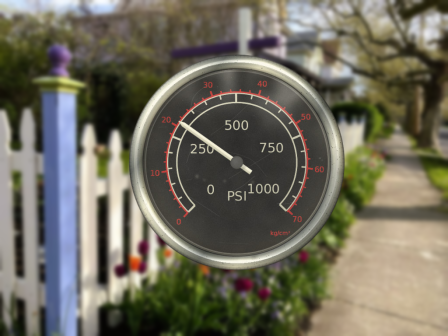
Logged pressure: 300 psi
